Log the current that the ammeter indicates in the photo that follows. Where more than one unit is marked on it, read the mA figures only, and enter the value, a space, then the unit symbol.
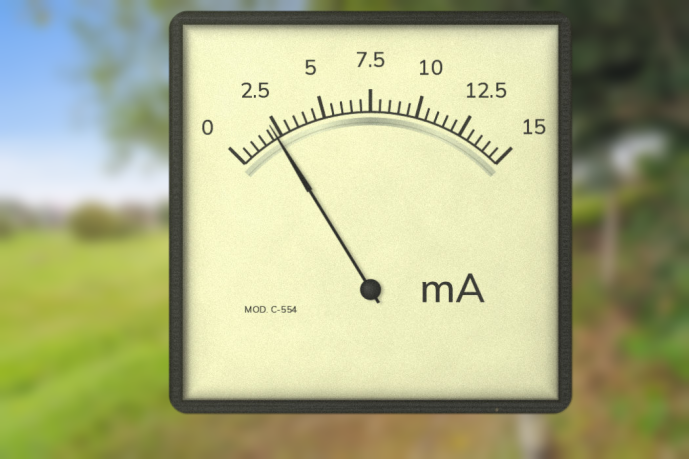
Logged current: 2.25 mA
